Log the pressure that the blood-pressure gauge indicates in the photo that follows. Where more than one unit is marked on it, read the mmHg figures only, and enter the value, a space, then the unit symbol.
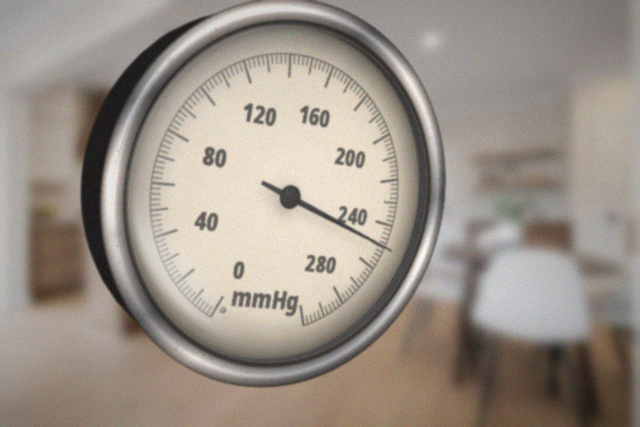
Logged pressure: 250 mmHg
